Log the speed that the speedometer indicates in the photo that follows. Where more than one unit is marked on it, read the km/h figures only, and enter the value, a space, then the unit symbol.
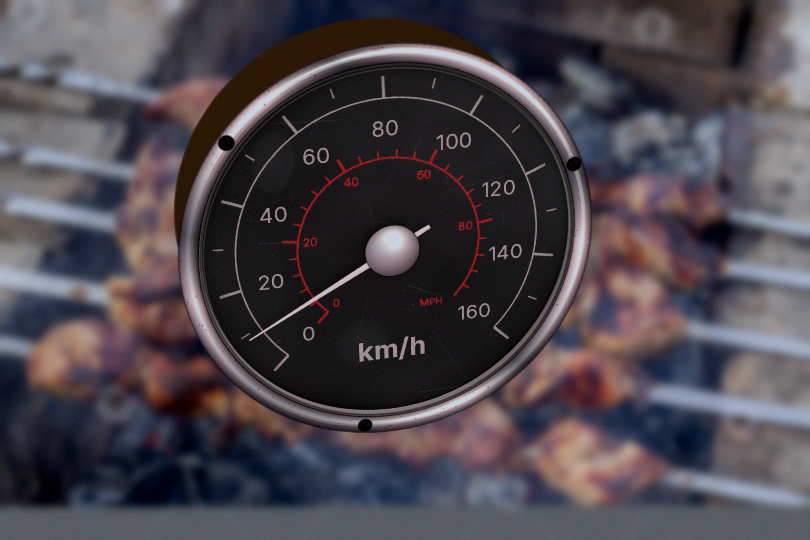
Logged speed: 10 km/h
